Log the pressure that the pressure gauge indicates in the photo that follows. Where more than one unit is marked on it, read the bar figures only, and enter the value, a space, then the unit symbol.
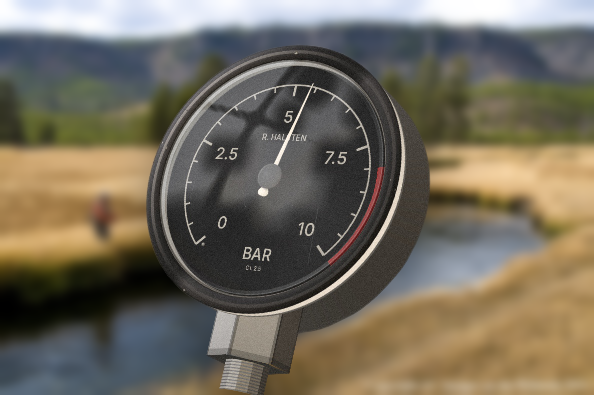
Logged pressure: 5.5 bar
